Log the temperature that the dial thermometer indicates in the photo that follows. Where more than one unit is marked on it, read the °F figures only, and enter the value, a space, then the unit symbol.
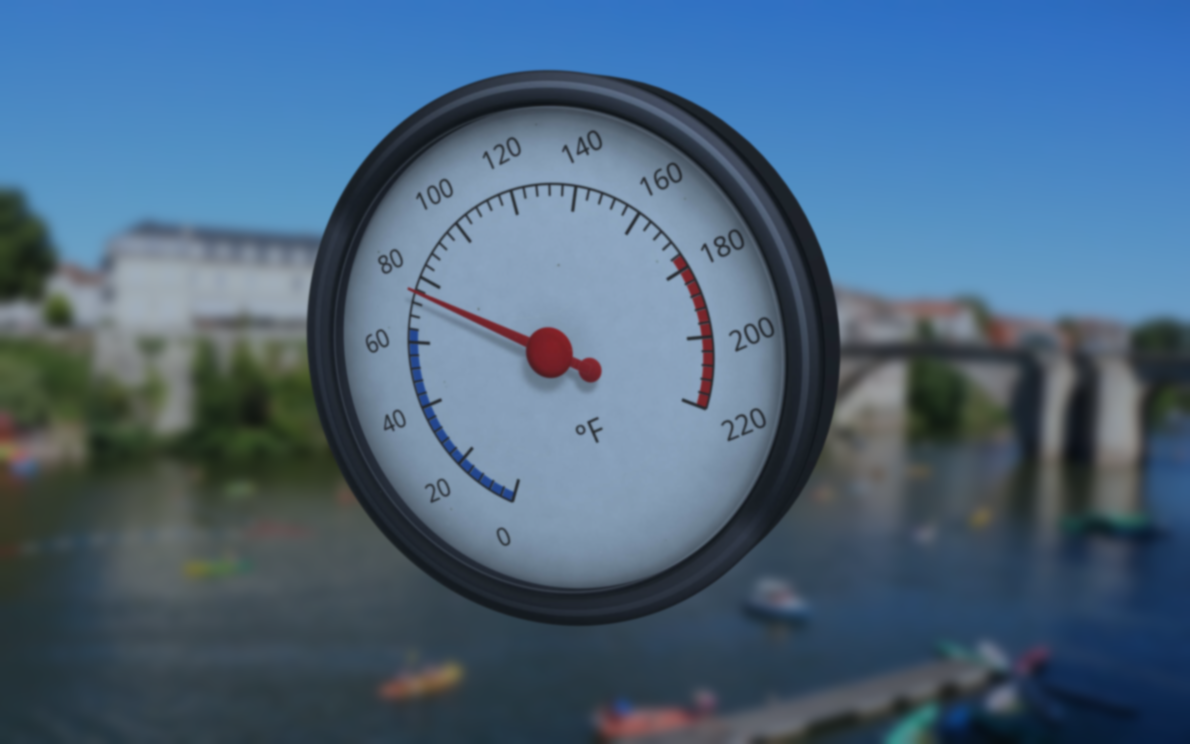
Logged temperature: 76 °F
